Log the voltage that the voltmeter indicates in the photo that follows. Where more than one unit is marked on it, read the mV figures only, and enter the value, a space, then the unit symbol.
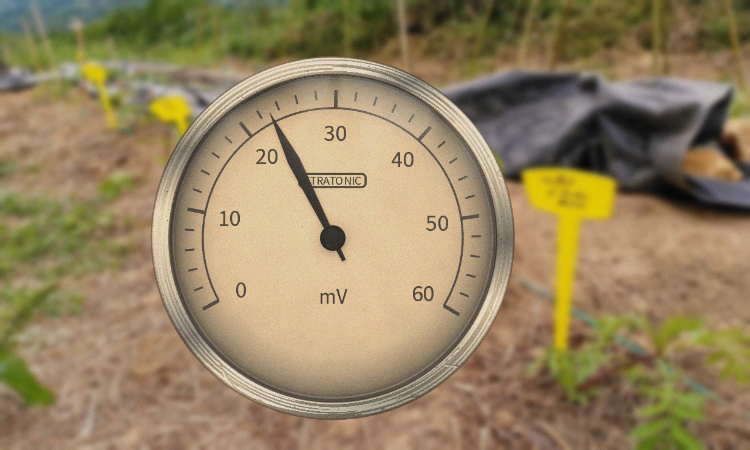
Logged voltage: 23 mV
